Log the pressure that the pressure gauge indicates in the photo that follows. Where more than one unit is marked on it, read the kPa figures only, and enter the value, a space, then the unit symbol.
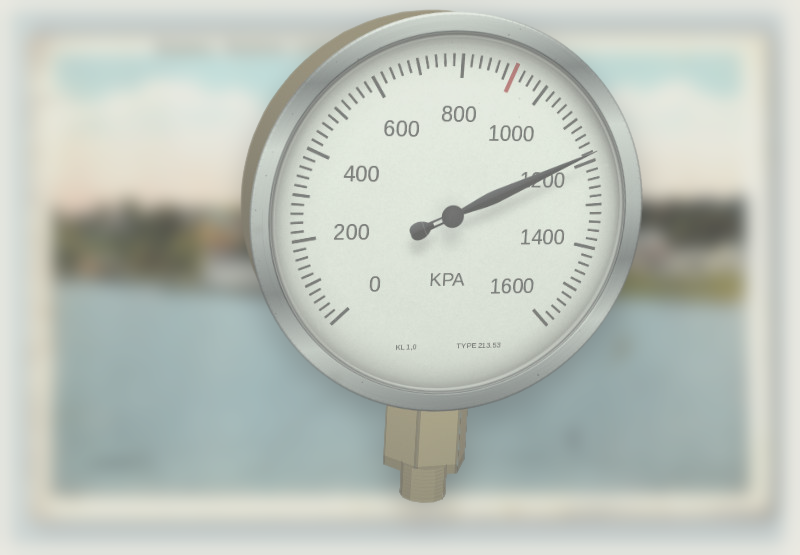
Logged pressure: 1180 kPa
